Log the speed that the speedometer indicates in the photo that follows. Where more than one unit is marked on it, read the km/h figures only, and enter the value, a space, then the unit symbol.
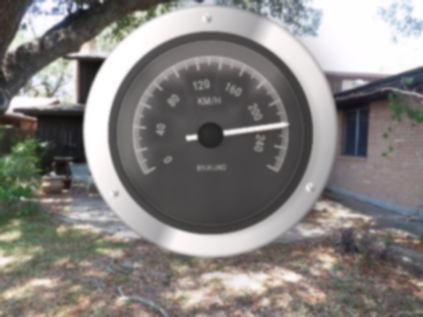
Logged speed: 220 km/h
